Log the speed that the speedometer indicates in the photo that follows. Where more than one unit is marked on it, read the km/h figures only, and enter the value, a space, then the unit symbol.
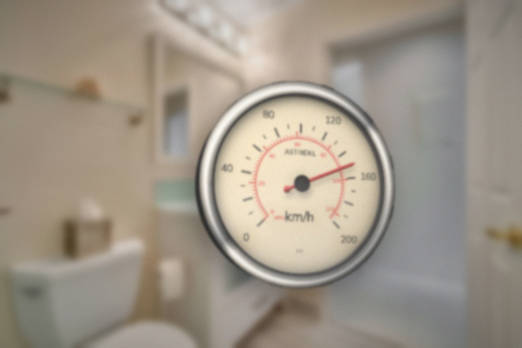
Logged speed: 150 km/h
